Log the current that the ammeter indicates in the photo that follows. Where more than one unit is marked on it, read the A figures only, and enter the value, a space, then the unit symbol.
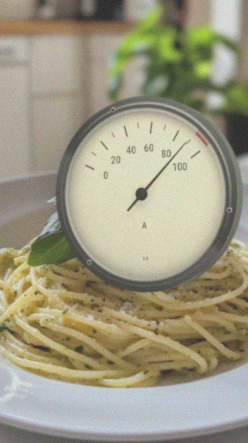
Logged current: 90 A
